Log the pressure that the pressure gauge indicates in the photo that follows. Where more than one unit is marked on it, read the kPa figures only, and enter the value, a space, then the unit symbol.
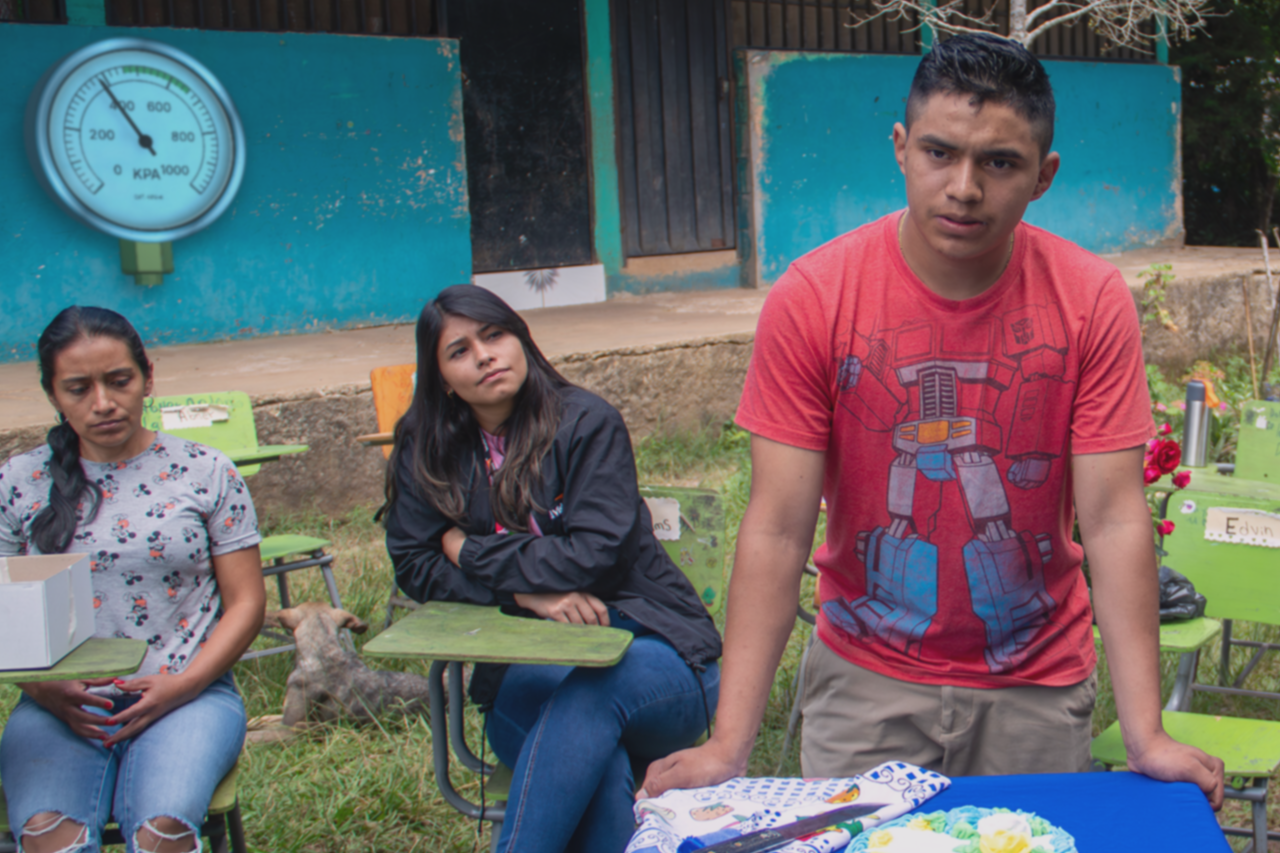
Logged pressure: 380 kPa
